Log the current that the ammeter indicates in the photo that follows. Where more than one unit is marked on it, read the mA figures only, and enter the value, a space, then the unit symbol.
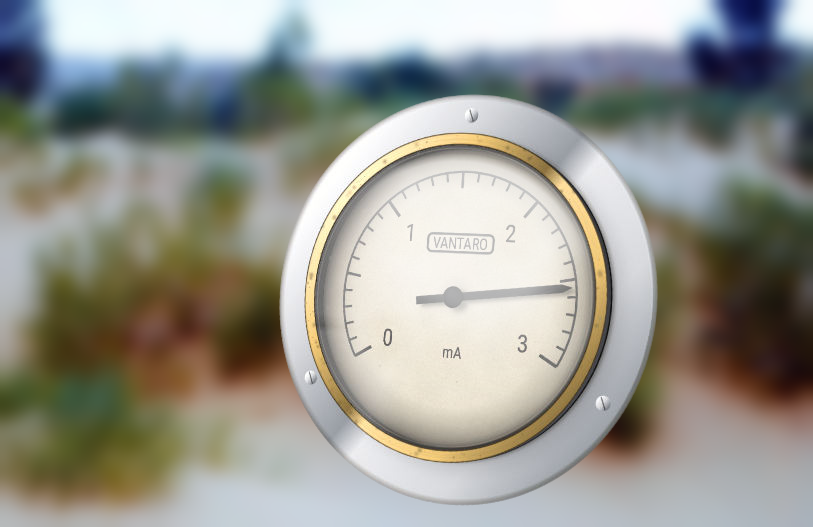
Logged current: 2.55 mA
